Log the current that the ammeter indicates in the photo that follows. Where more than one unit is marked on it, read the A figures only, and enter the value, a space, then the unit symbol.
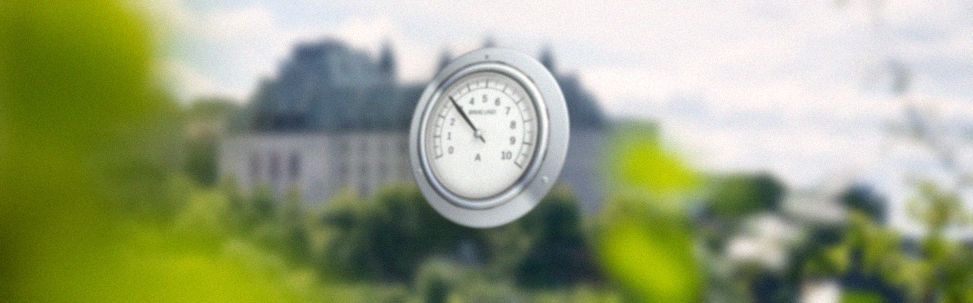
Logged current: 3 A
